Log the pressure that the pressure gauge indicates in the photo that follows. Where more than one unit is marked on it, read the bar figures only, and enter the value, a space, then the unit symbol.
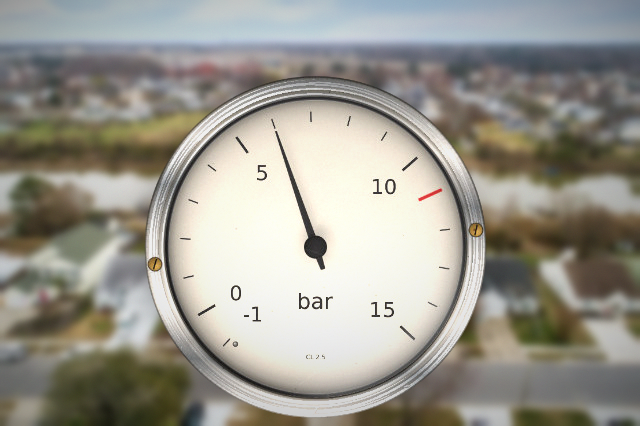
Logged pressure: 6 bar
